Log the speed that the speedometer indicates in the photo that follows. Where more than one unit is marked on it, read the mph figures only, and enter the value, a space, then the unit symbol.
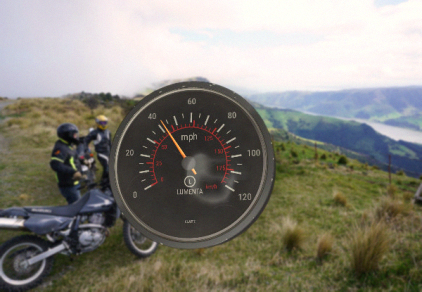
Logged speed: 42.5 mph
